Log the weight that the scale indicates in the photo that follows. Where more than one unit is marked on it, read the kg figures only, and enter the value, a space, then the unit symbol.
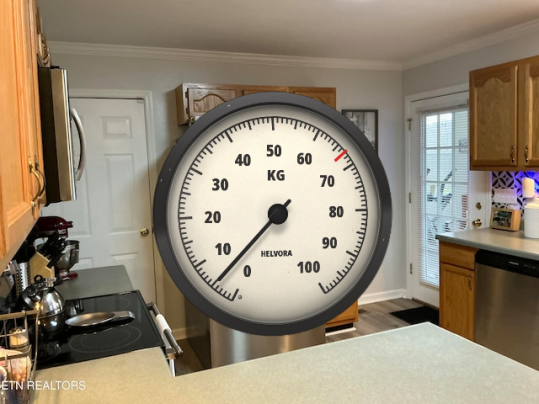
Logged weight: 5 kg
